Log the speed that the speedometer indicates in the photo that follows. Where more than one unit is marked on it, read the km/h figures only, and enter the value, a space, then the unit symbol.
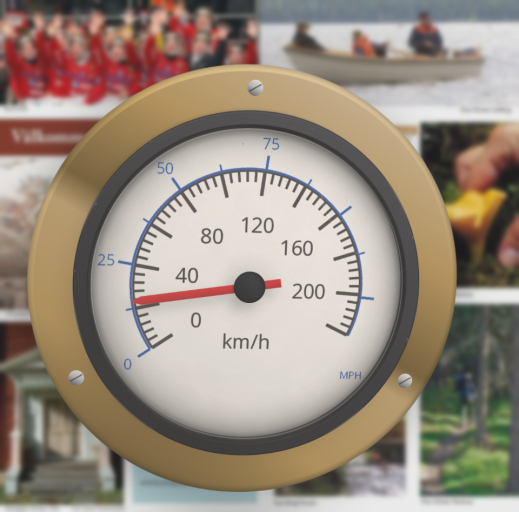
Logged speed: 24 km/h
